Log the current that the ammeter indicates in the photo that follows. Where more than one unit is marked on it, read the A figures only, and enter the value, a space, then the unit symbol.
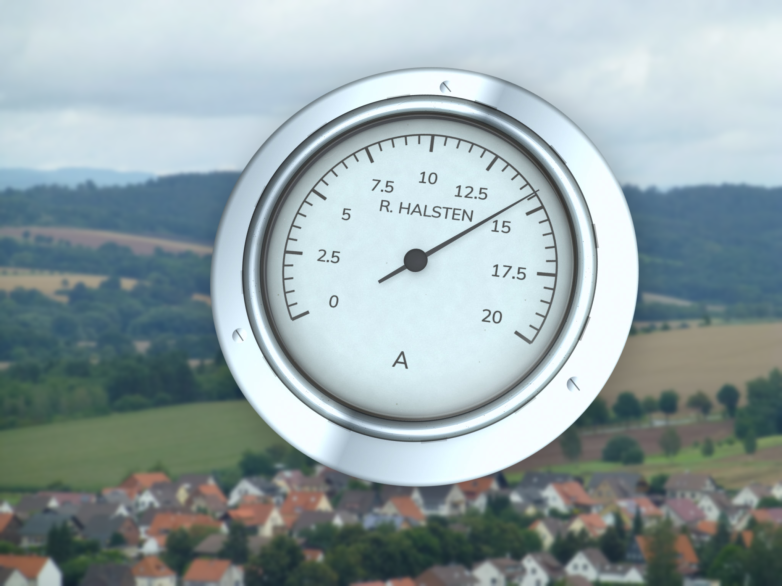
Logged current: 14.5 A
